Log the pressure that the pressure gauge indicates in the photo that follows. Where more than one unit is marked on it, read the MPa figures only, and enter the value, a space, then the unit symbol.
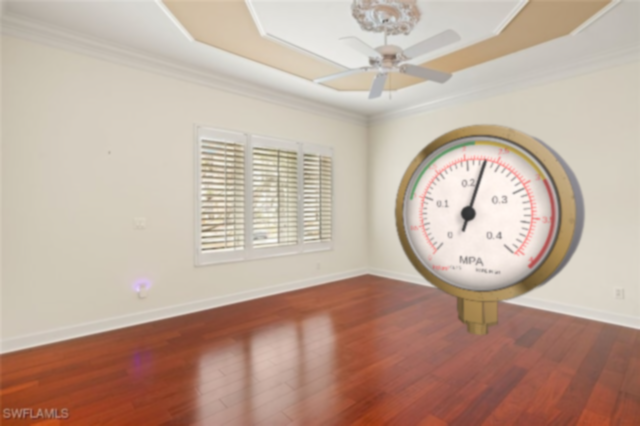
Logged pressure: 0.23 MPa
